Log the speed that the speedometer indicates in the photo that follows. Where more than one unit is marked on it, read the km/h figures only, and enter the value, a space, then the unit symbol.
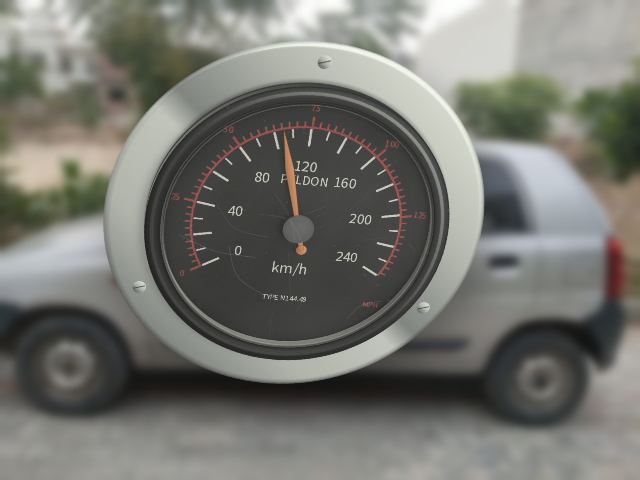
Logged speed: 105 km/h
